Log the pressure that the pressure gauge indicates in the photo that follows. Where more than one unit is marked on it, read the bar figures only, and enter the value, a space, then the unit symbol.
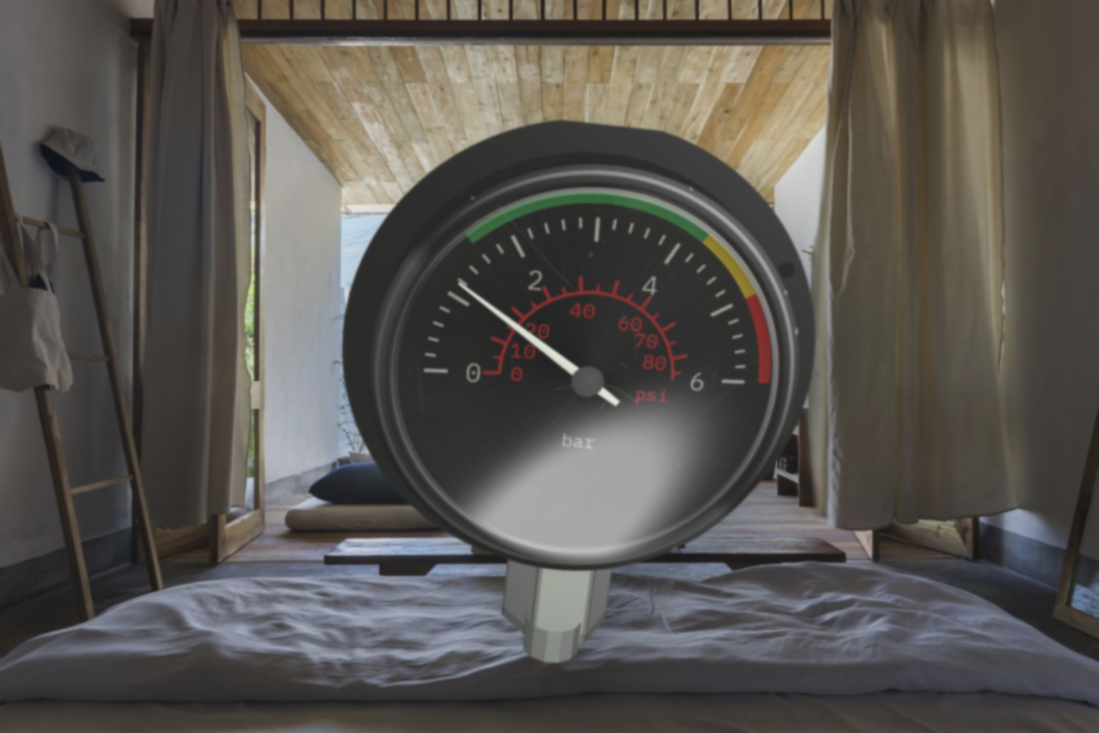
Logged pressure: 1.2 bar
